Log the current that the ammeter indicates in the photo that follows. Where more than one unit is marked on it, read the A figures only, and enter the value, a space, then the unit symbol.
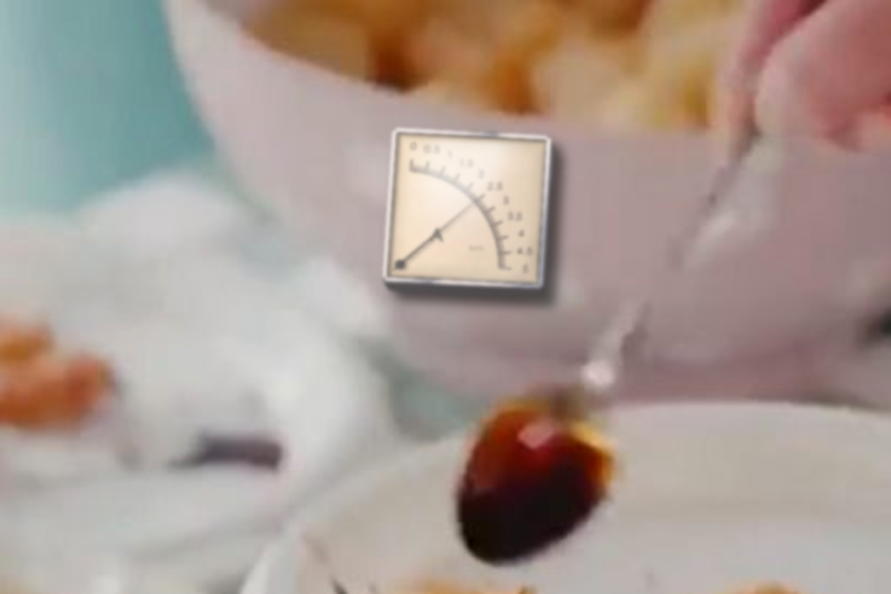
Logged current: 2.5 A
